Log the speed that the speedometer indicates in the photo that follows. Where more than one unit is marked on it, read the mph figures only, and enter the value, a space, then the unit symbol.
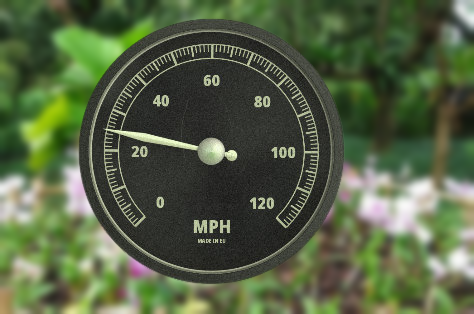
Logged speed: 25 mph
